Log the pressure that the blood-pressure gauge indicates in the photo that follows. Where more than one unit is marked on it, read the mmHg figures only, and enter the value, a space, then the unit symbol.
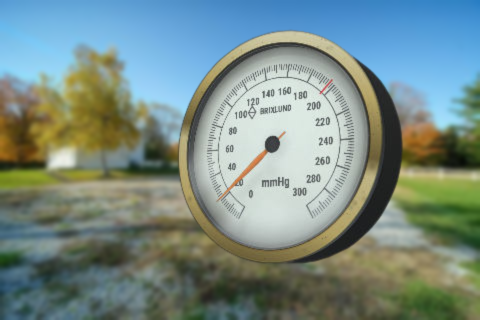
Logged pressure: 20 mmHg
